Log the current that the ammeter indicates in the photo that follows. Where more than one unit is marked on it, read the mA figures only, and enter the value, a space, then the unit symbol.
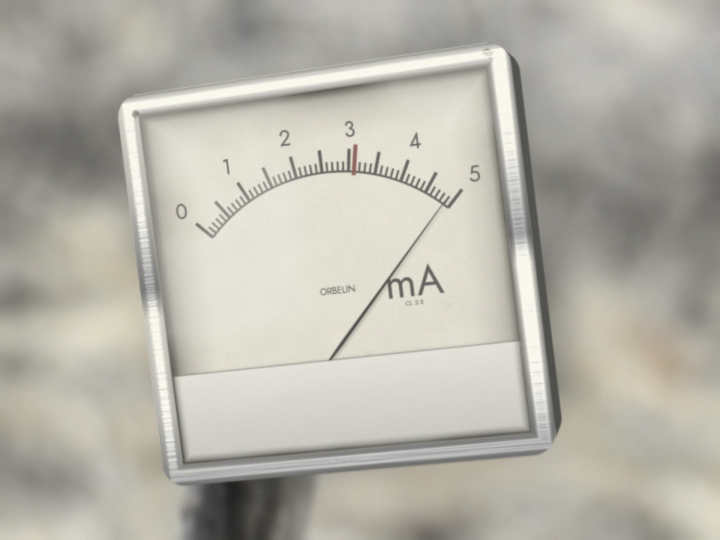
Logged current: 4.9 mA
